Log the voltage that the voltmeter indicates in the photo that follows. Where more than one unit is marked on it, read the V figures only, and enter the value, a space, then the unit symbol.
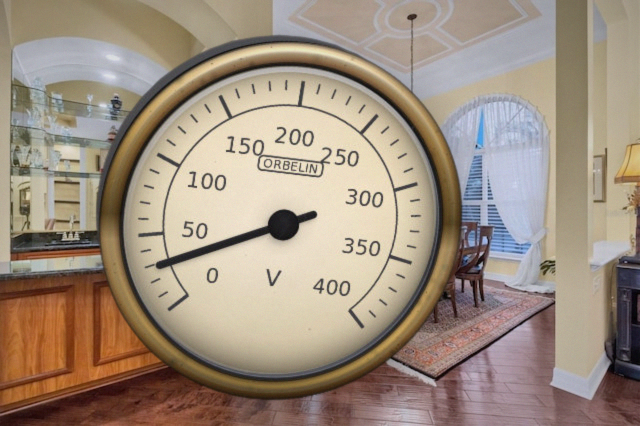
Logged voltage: 30 V
